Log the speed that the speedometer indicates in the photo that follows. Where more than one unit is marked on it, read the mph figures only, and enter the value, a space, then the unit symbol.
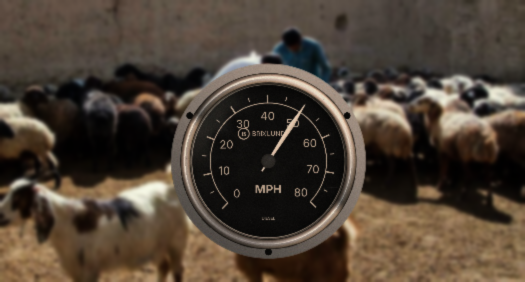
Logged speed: 50 mph
